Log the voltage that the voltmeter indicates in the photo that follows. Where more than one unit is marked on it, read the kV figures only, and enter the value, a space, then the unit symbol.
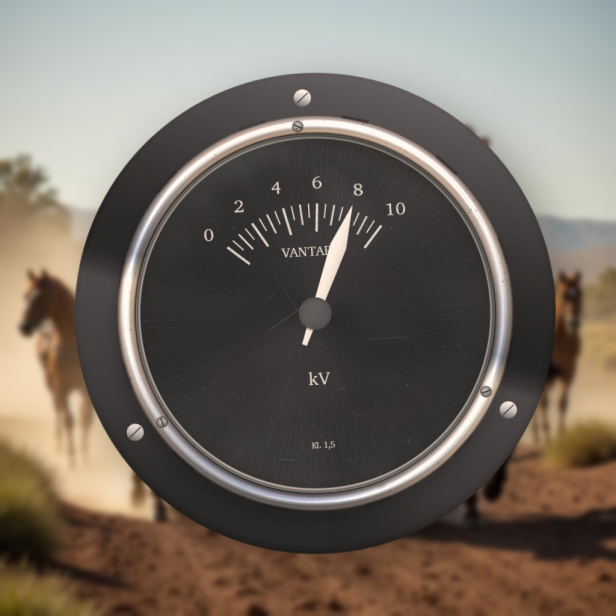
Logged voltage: 8 kV
